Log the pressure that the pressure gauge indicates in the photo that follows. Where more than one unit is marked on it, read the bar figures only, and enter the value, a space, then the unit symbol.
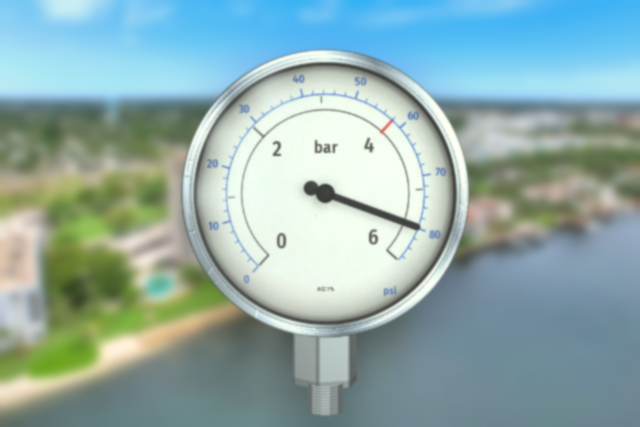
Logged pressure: 5.5 bar
